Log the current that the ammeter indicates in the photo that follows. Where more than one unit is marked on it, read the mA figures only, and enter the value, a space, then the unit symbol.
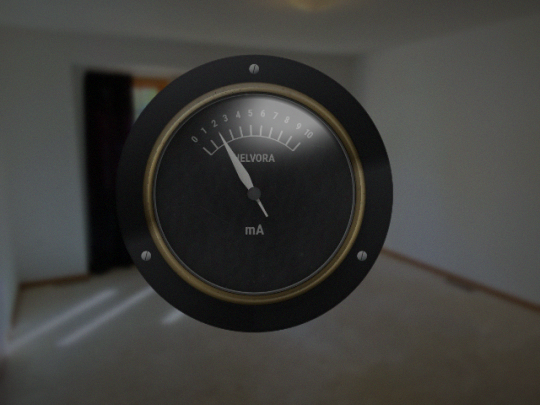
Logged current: 2 mA
